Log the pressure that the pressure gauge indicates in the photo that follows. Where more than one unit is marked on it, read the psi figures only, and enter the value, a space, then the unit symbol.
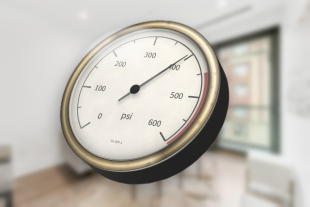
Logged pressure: 400 psi
